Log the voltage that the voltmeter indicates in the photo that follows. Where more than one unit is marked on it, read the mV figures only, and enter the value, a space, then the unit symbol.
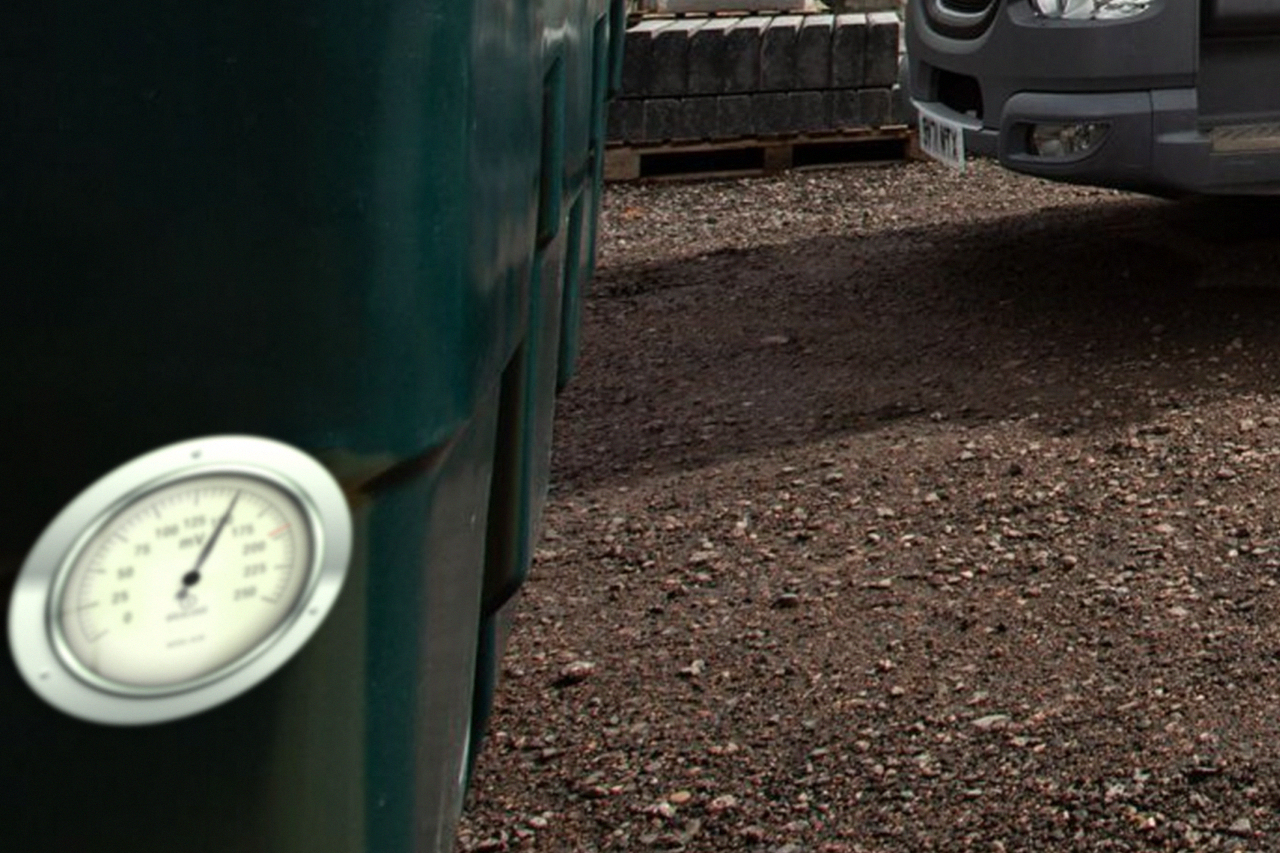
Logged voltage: 150 mV
